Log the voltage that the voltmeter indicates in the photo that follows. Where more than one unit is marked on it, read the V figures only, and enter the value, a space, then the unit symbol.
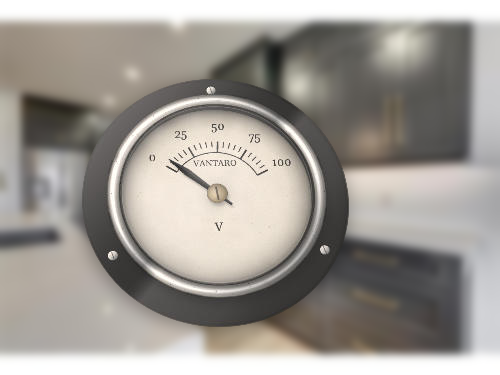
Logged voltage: 5 V
